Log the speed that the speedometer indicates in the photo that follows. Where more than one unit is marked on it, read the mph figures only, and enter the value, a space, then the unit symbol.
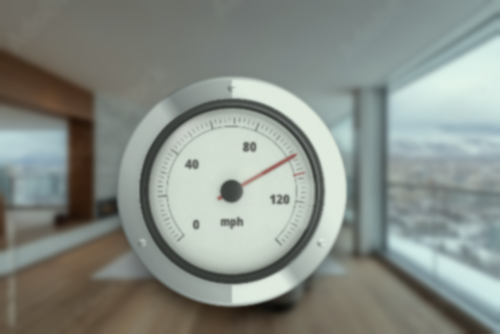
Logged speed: 100 mph
